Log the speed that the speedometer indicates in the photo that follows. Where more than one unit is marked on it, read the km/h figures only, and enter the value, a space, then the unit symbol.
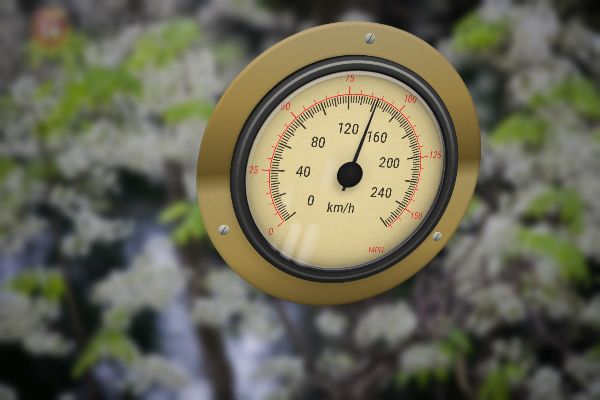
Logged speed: 140 km/h
